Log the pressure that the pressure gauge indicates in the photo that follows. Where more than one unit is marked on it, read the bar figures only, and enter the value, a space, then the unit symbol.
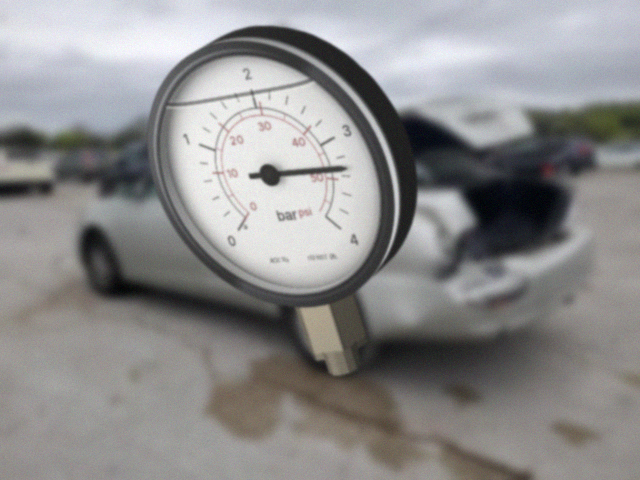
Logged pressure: 3.3 bar
